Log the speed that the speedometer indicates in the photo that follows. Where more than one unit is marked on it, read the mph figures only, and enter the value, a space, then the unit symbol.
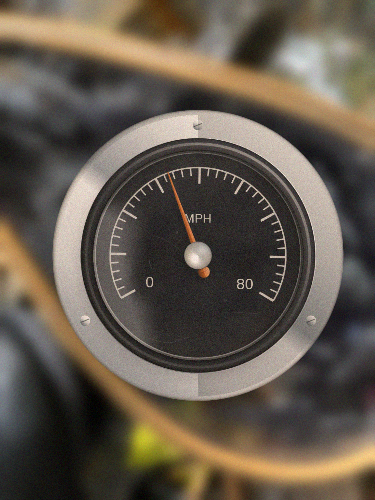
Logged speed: 33 mph
